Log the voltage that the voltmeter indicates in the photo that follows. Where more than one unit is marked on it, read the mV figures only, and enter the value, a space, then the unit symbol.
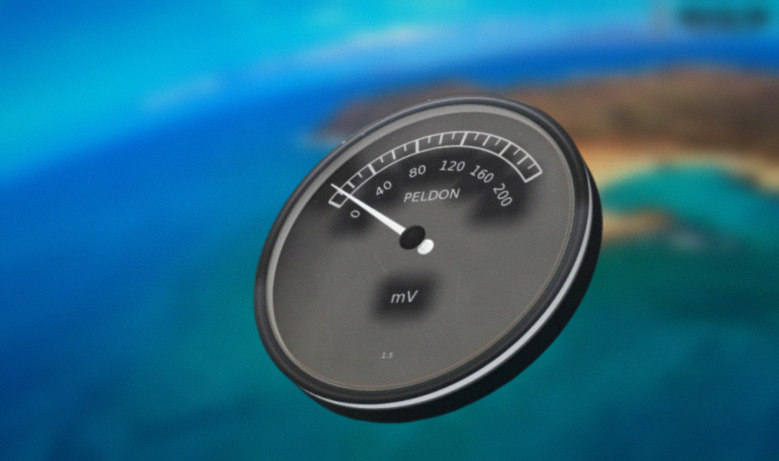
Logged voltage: 10 mV
